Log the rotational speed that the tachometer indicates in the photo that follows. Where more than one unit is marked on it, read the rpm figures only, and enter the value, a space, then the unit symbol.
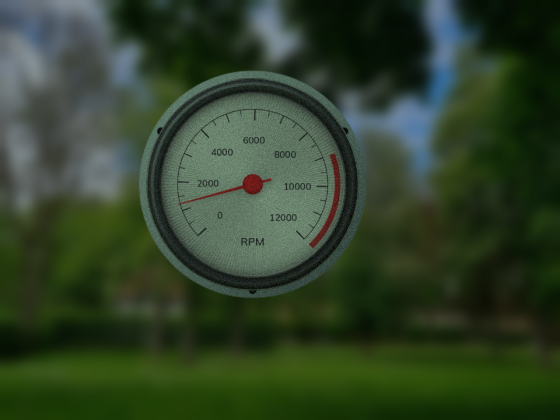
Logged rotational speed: 1250 rpm
